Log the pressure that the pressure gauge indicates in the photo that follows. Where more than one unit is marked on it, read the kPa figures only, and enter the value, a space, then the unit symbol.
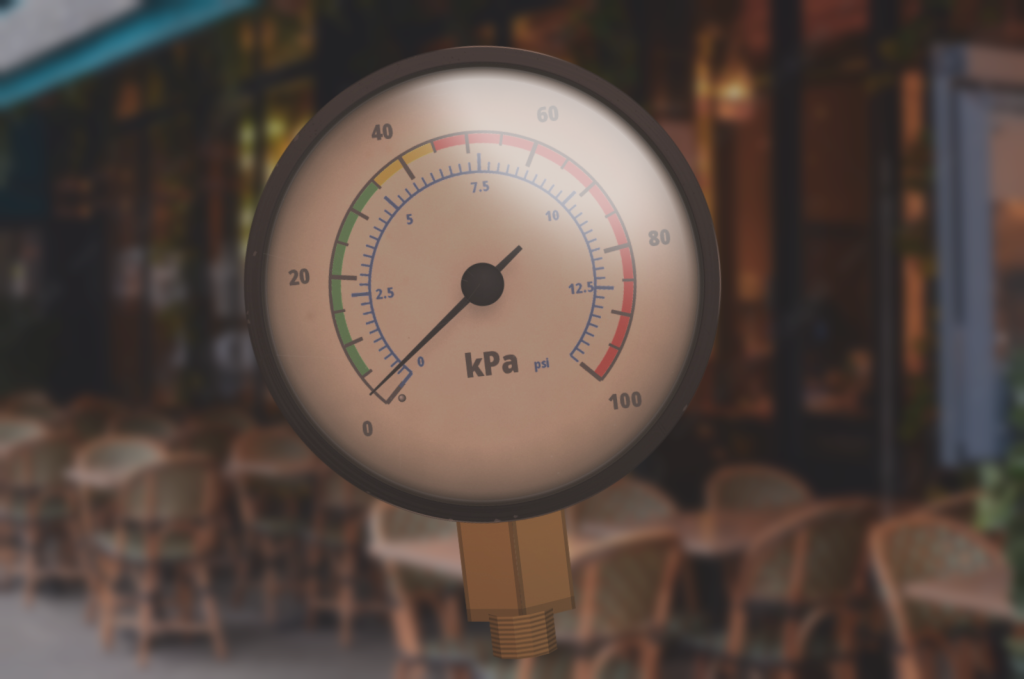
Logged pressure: 2.5 kPa
